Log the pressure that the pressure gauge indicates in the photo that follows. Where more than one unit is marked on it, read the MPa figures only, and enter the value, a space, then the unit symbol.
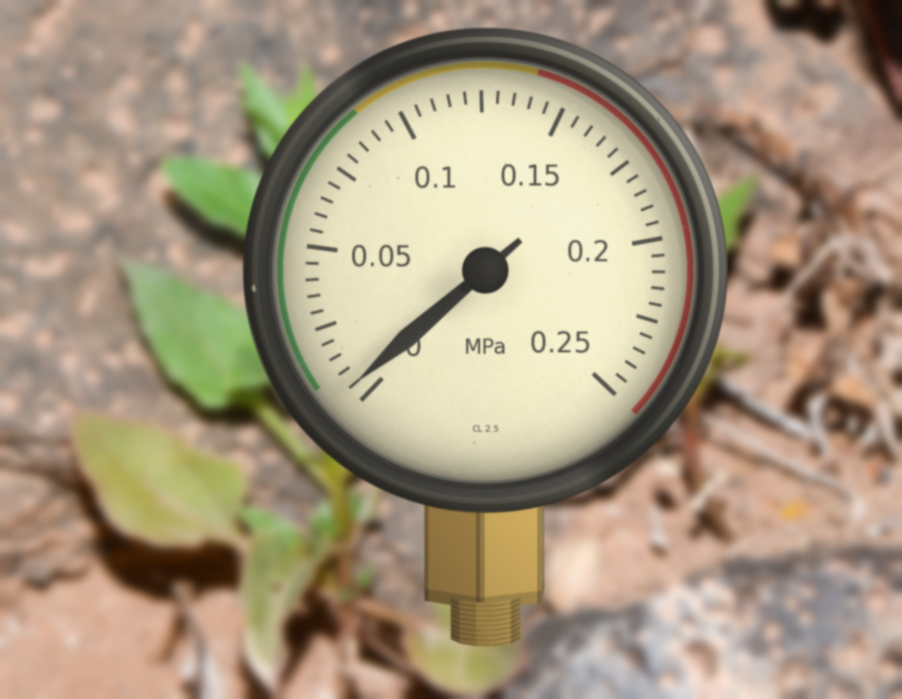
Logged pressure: 0.005 MPa
